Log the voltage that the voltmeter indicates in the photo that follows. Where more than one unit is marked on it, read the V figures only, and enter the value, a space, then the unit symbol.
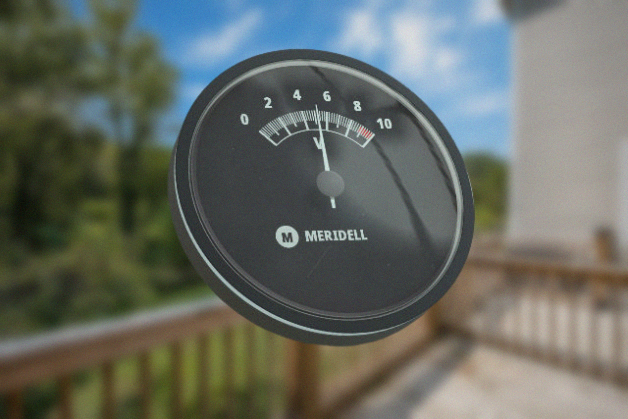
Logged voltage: 5 V
